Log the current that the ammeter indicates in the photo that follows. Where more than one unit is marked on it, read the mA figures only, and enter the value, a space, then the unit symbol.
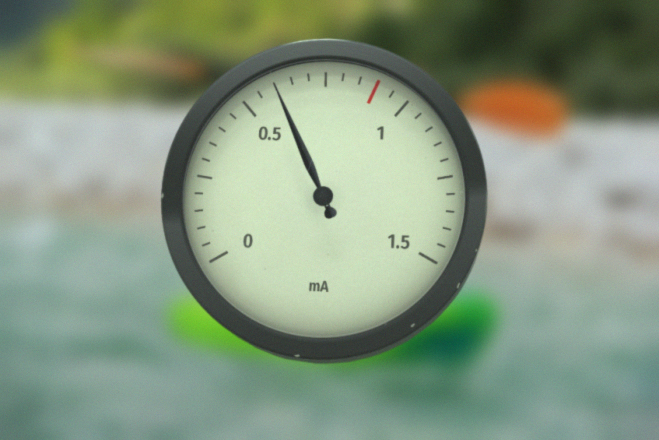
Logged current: 0.6 mA
